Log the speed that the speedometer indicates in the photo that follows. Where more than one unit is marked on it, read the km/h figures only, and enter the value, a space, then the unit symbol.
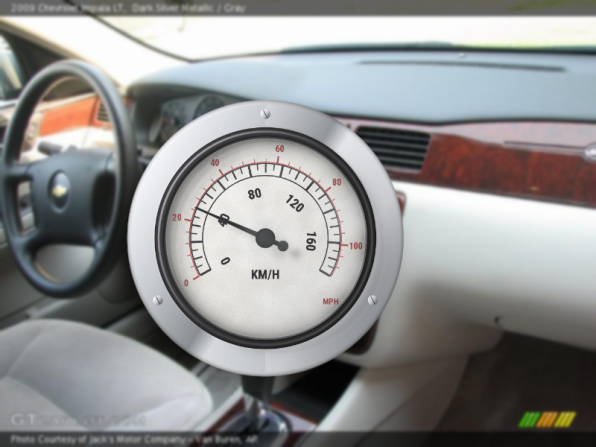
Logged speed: 40 km/h
